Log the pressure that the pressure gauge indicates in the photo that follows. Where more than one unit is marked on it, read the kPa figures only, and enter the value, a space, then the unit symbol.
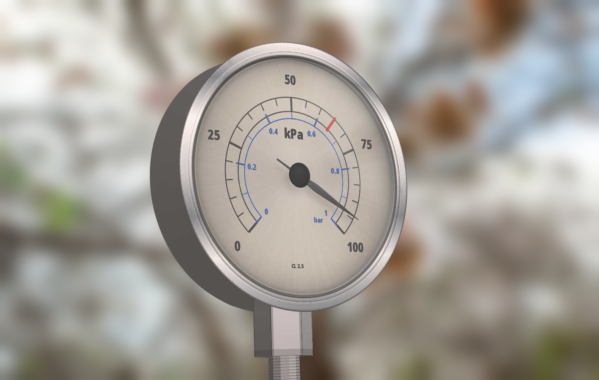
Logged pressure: 95 kPa
